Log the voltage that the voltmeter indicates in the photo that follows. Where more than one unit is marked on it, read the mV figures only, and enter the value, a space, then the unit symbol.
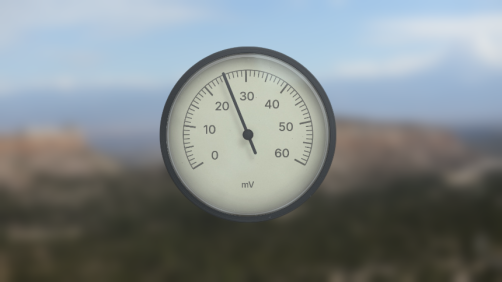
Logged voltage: 25 mV
